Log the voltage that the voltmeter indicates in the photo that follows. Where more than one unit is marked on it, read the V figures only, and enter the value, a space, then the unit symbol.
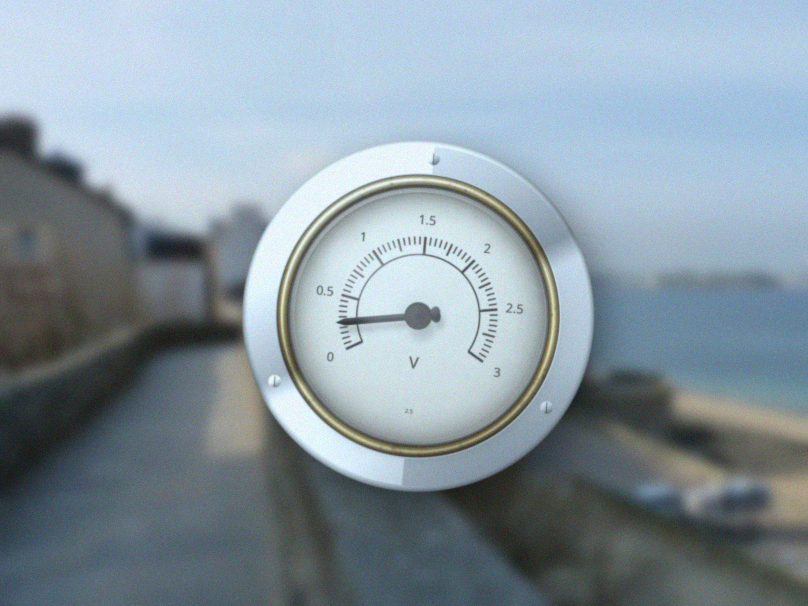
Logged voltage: 0.25 V
